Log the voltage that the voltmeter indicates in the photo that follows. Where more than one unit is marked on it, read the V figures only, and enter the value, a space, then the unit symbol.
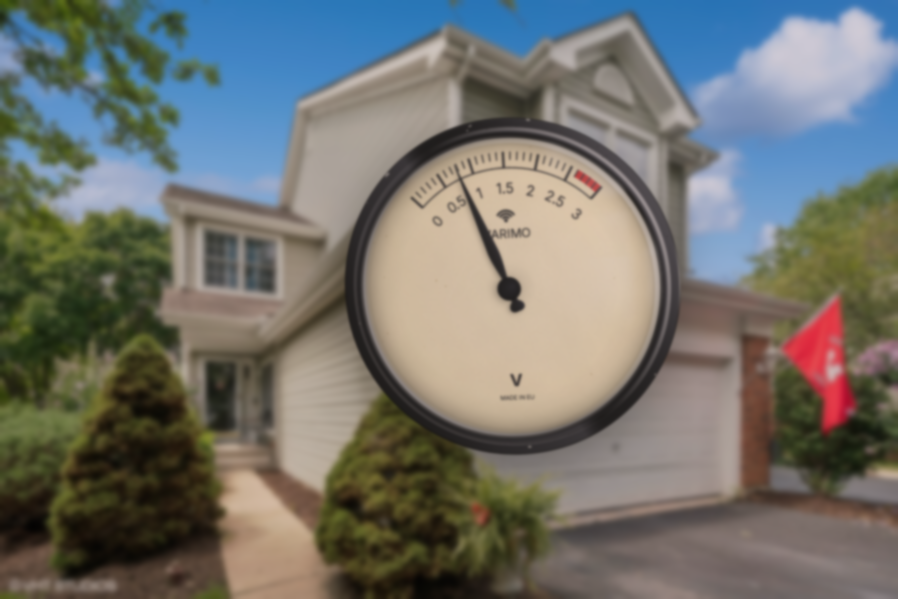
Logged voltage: 0.8 V
